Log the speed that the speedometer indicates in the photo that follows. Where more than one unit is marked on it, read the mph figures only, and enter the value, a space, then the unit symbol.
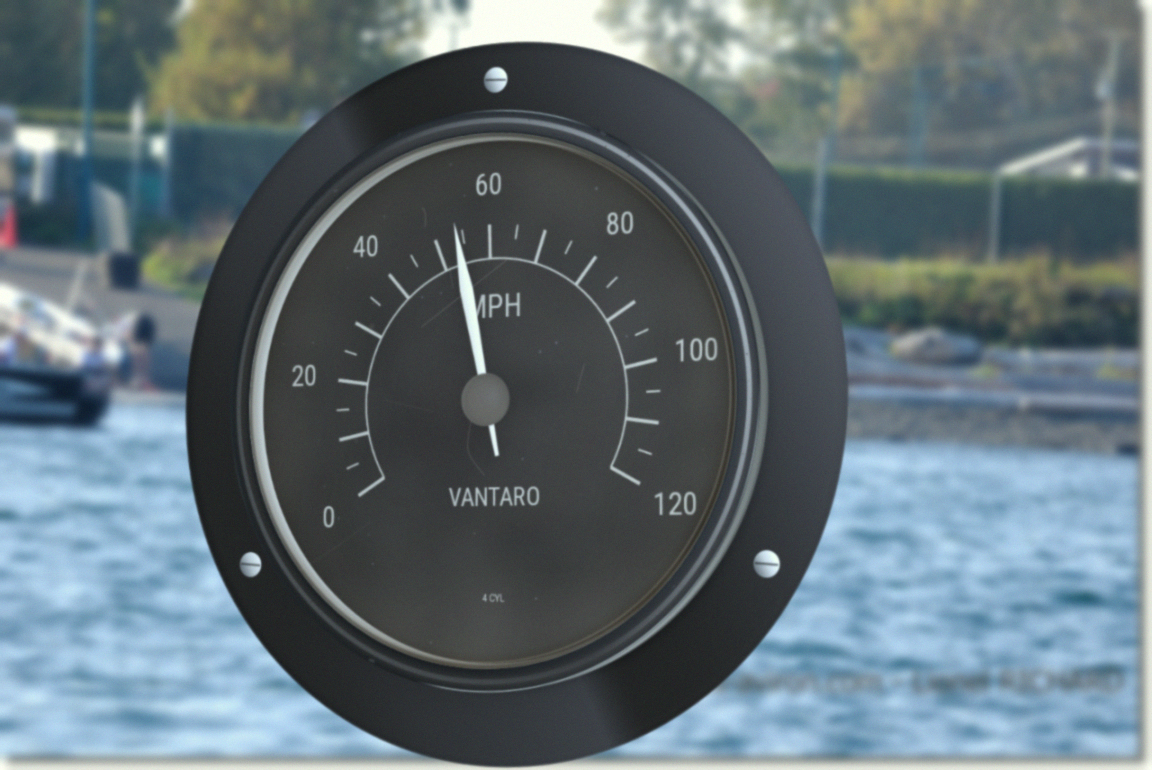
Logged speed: 55 mph
